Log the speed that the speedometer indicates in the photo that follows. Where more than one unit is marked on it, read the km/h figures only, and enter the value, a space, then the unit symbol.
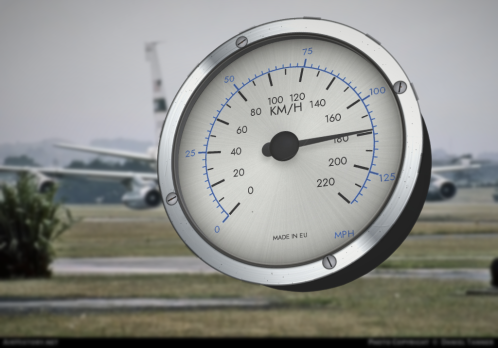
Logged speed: 180 km/h
